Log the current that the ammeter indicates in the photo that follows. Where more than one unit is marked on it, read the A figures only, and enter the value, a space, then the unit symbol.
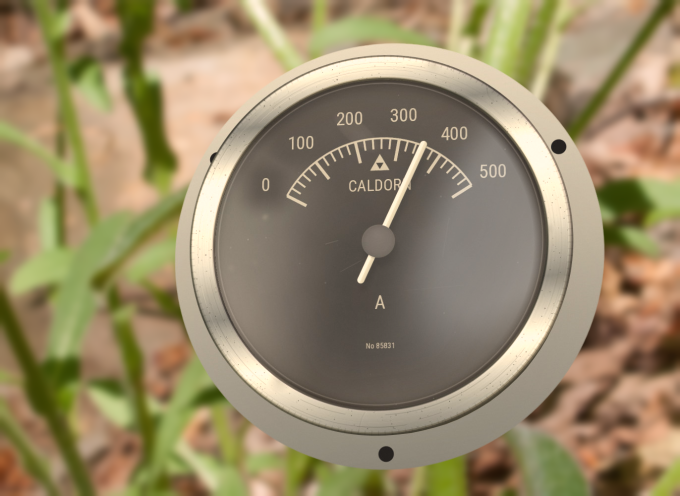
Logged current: 360 A
